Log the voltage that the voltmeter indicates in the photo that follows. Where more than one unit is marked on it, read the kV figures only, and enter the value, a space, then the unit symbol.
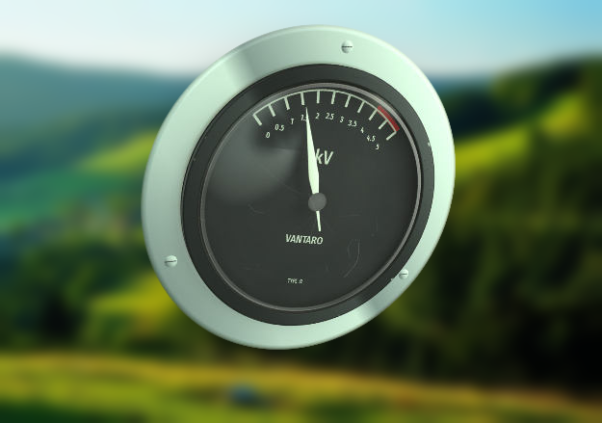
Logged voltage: 1.5 kV
